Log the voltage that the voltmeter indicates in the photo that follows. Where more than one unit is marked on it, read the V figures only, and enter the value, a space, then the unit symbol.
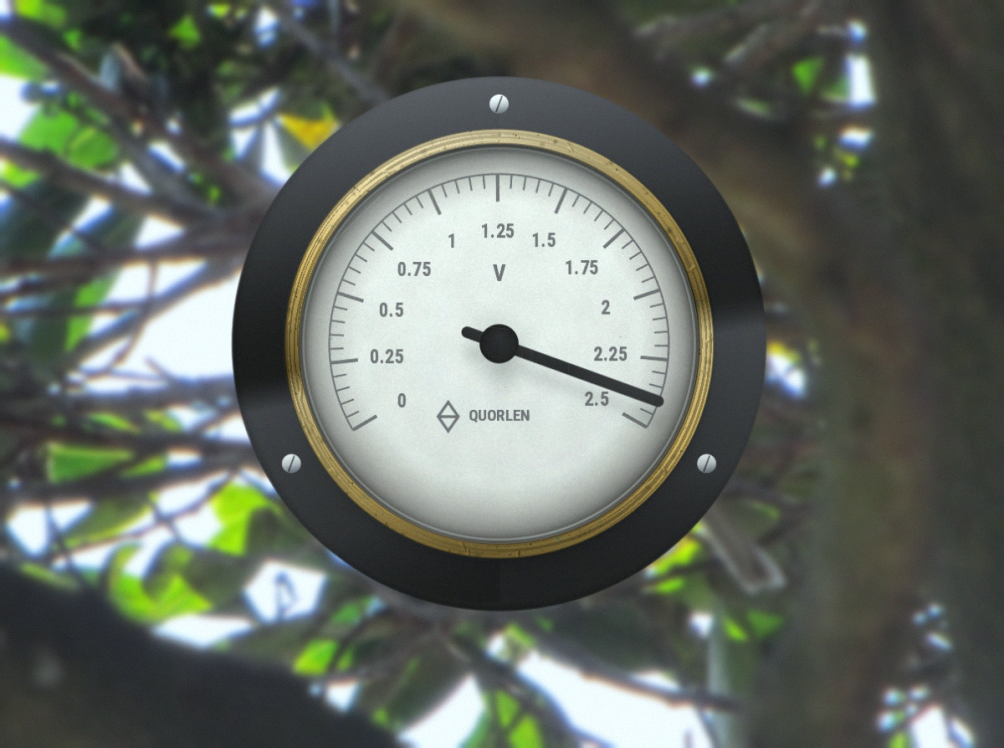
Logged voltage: 2.4 V
